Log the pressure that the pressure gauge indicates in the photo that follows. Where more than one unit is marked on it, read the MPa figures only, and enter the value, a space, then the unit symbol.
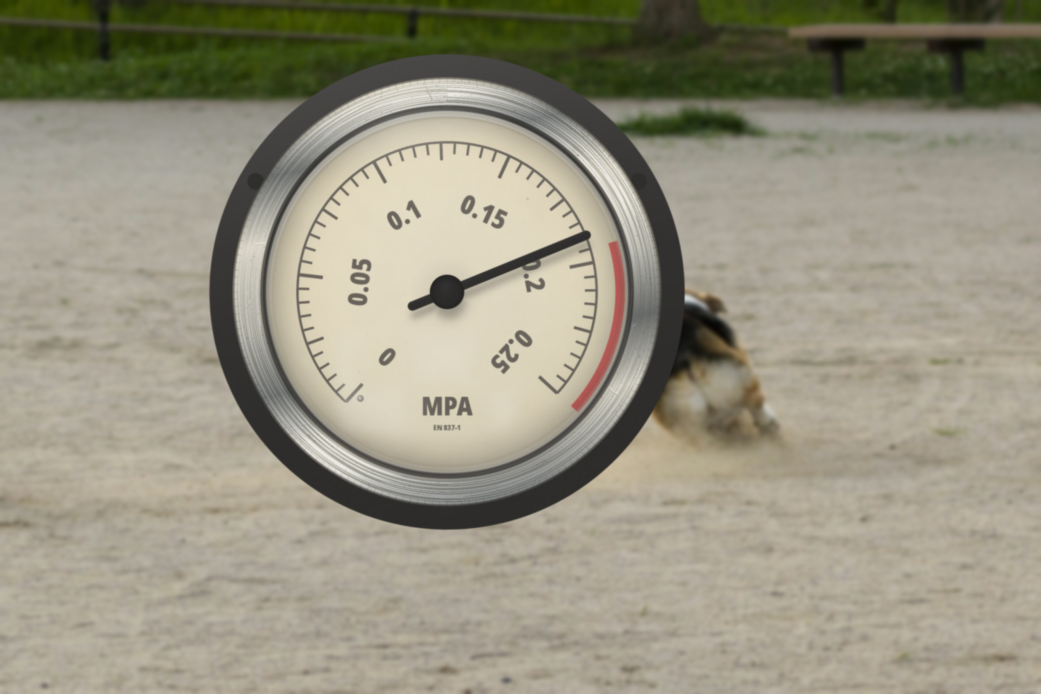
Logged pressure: 0.19 MPa
